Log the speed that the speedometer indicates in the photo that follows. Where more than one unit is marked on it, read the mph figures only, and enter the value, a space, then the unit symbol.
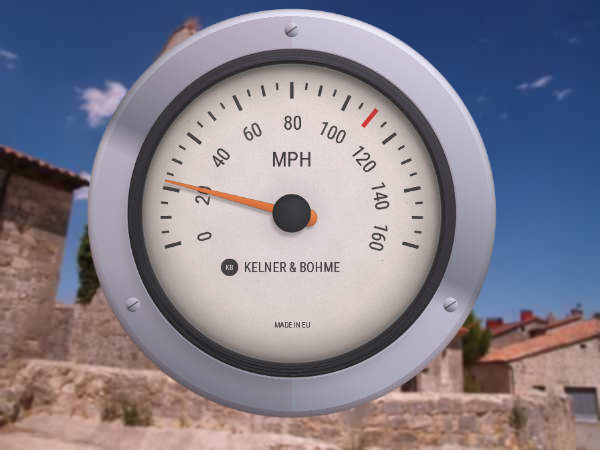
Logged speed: 22.5 mph
